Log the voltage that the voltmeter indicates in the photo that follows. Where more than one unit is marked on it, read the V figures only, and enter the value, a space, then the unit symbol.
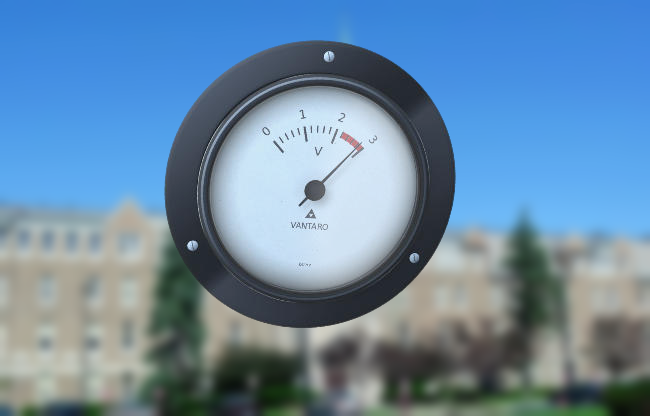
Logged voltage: 2.8 V
